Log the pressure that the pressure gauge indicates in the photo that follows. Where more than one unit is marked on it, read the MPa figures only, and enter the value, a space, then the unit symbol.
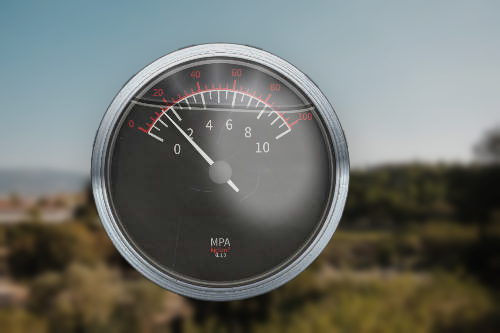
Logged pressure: 1.5 MPa
